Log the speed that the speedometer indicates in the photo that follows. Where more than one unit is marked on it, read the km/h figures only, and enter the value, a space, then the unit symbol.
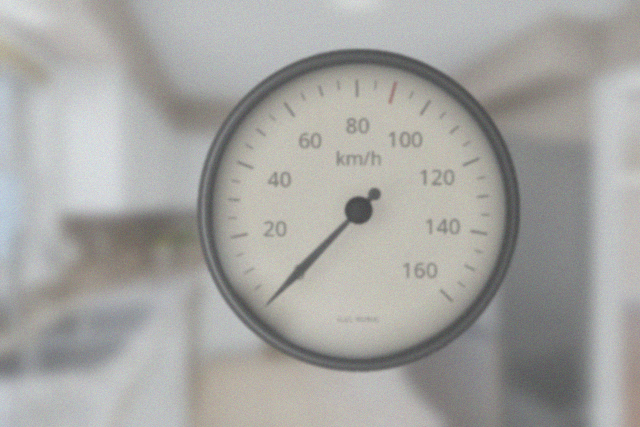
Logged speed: 0 km/h
